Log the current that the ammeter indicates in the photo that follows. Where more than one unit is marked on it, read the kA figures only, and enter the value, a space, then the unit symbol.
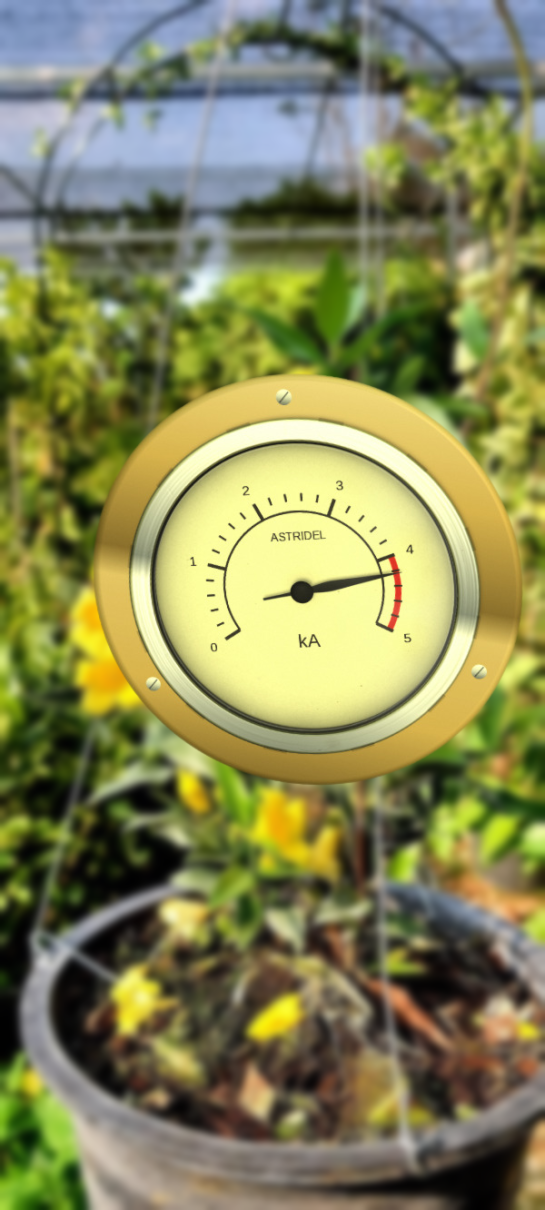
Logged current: 4.2 kA
